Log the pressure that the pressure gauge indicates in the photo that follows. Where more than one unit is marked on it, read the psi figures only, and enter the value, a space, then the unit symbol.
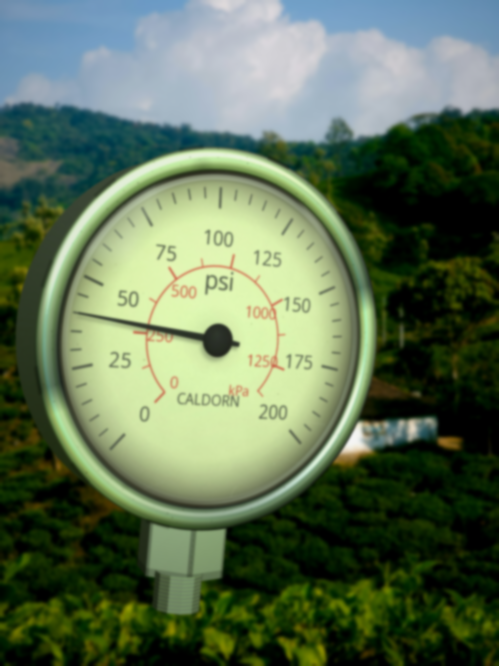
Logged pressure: 40 psi
